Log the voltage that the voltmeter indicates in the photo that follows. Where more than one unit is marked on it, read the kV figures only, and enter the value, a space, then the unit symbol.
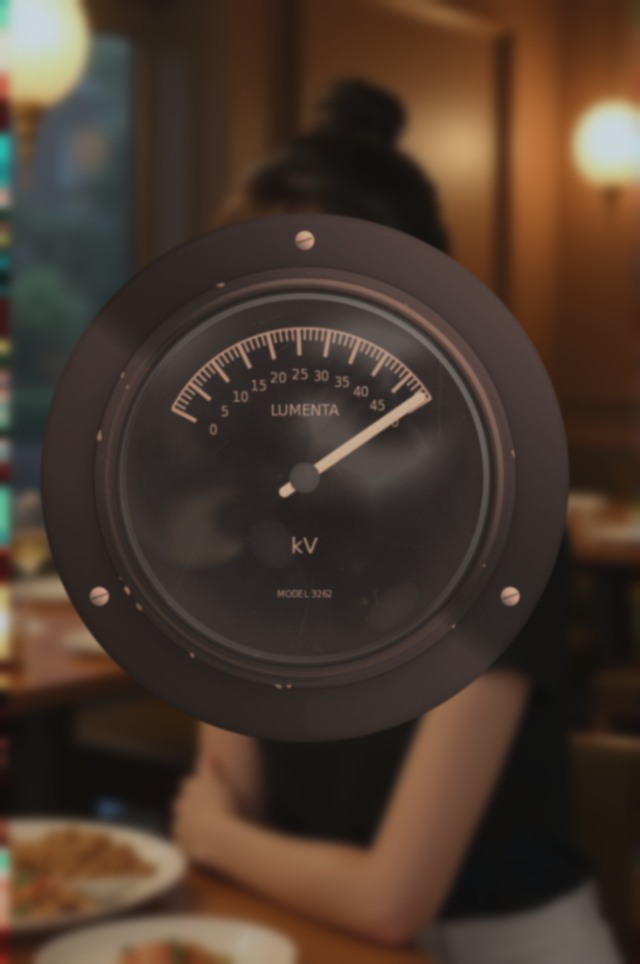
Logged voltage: 49 kV
